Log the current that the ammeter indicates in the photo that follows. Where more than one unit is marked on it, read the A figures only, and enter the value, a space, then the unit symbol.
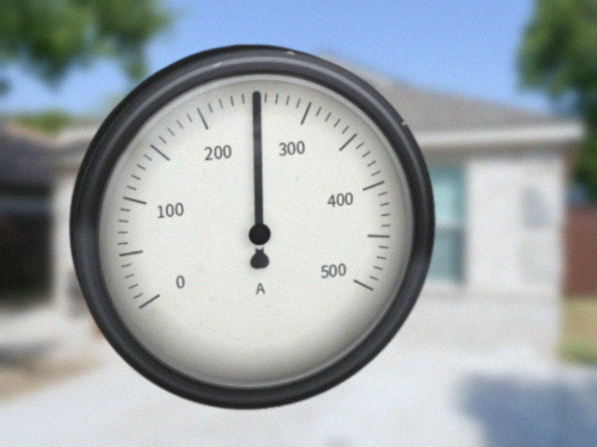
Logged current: 250 A
